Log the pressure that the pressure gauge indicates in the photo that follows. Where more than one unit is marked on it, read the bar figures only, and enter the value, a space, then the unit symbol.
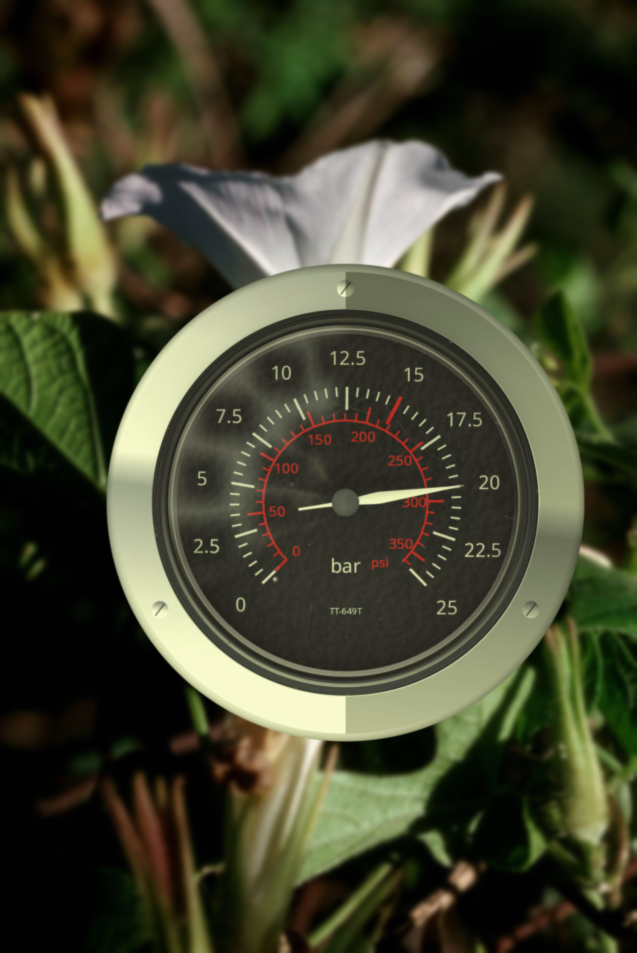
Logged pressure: 20 bar
